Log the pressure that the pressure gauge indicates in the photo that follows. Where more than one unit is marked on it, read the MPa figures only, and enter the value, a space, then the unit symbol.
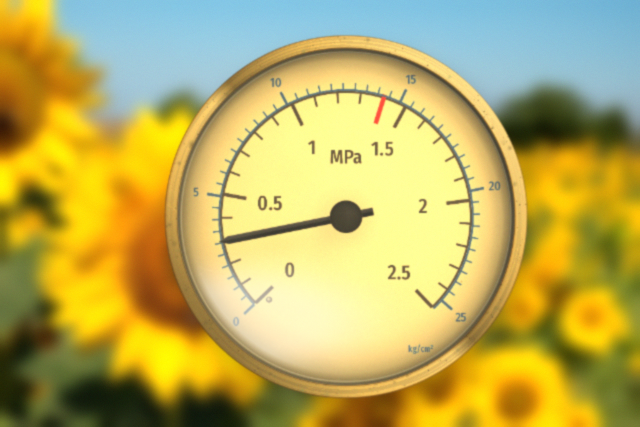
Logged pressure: 0.3 MPa
